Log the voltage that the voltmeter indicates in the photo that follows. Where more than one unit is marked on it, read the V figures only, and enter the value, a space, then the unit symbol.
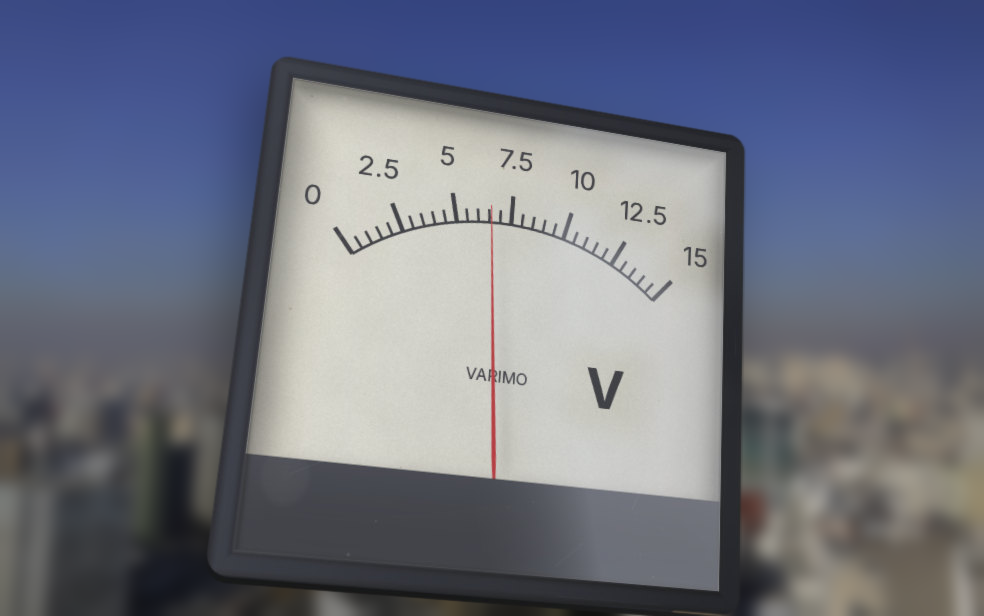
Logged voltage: 6.5 V
